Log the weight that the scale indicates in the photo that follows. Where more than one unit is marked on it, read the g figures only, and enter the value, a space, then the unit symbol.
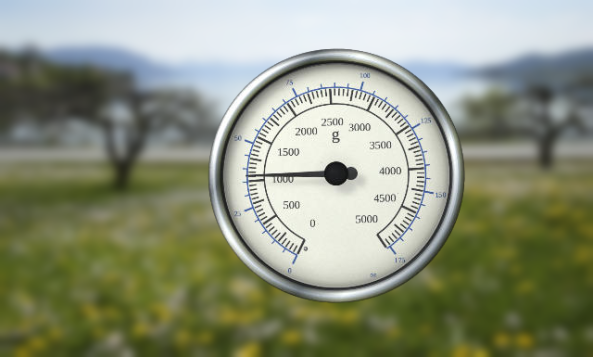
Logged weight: 1050 g
